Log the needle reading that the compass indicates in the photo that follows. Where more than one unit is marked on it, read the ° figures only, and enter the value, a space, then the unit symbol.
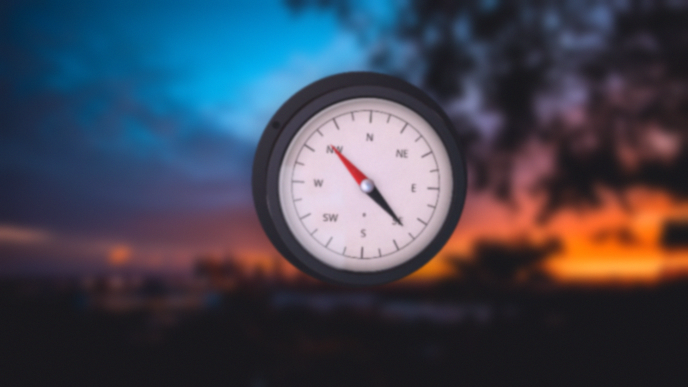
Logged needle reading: 315 °
